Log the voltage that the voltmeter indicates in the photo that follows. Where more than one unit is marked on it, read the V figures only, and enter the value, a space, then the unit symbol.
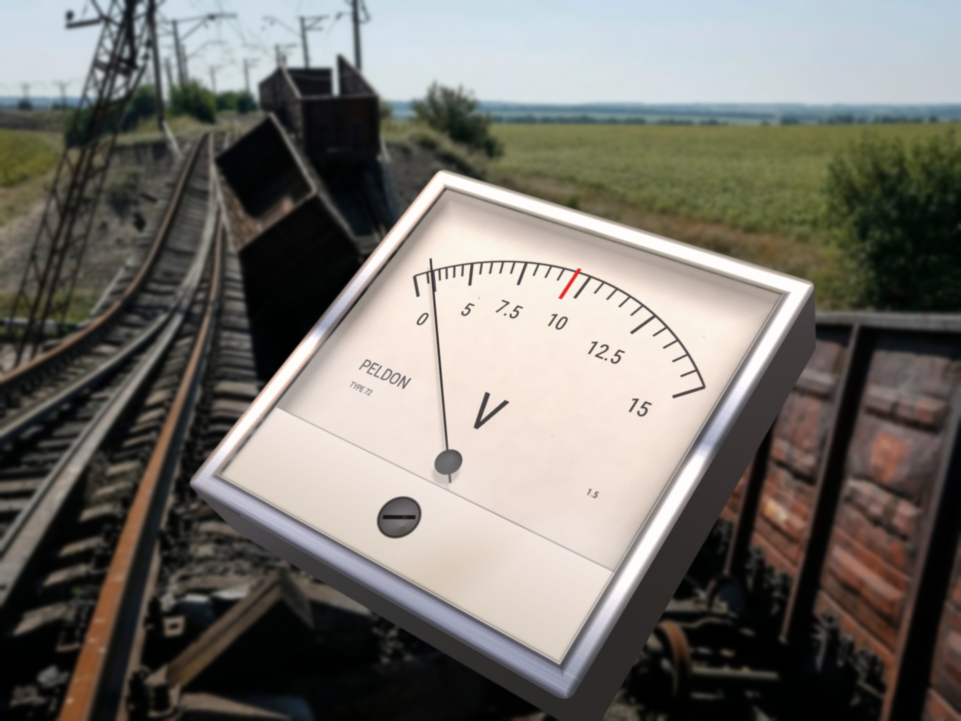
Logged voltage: 2.5 V
